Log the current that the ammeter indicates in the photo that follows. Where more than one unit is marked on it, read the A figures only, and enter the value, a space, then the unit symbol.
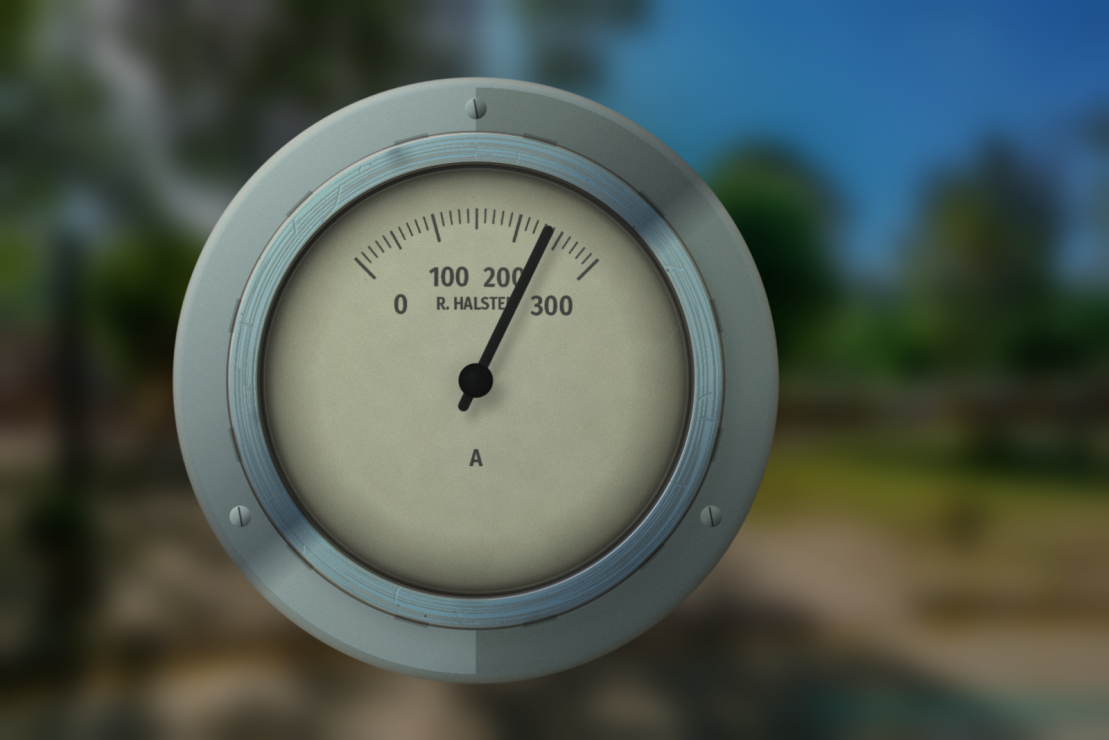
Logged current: 235 A
